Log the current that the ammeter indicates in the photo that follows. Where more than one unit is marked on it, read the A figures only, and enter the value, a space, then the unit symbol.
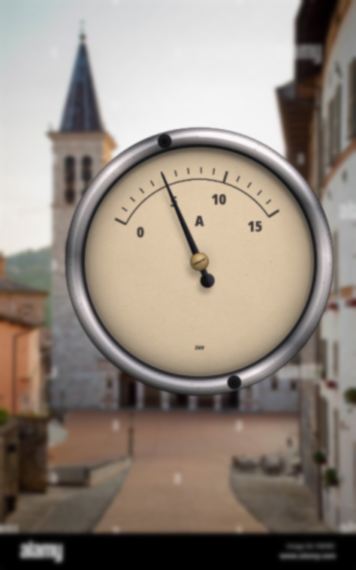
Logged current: 5 A
